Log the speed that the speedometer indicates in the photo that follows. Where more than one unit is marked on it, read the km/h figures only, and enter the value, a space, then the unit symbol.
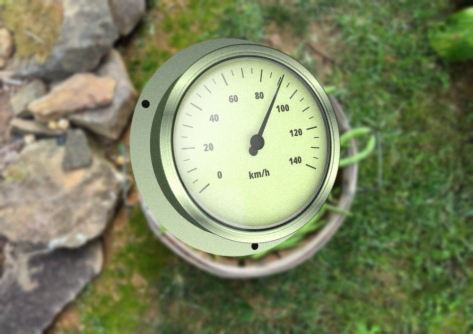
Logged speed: 90 km/h
